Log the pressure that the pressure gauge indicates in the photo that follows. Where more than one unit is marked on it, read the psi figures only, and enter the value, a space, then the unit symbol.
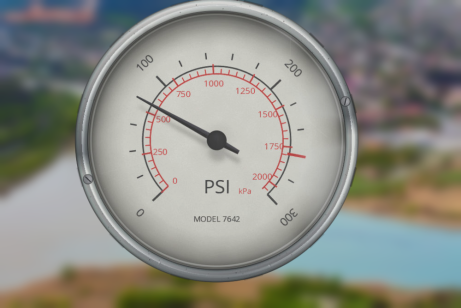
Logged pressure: 80 psi
